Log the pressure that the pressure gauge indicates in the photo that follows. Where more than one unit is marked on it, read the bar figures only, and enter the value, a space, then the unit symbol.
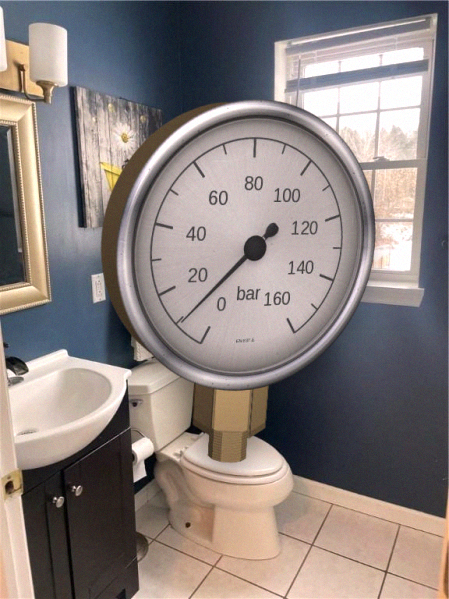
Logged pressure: 10 bar
